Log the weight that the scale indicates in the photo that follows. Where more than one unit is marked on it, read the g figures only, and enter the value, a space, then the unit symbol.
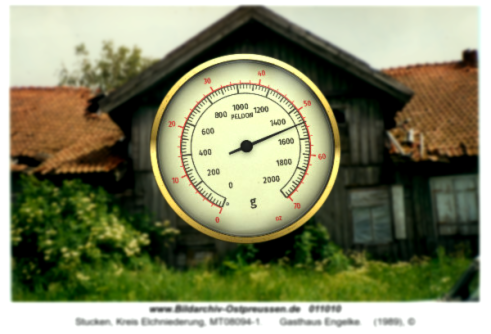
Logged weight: 1500 g
